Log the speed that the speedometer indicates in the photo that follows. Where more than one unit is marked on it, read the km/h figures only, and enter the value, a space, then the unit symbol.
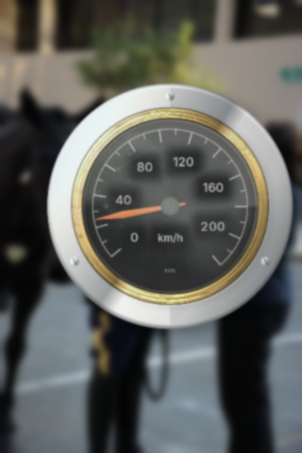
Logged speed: 25 km/h
